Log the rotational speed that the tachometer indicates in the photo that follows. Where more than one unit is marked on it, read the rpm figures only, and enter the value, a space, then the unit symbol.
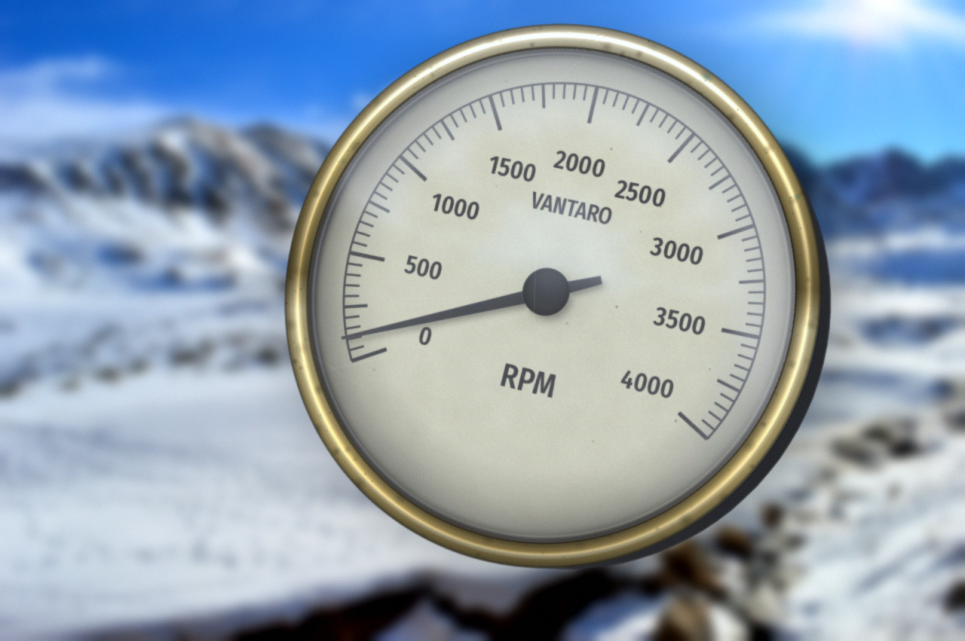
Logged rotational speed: 100 rpm
